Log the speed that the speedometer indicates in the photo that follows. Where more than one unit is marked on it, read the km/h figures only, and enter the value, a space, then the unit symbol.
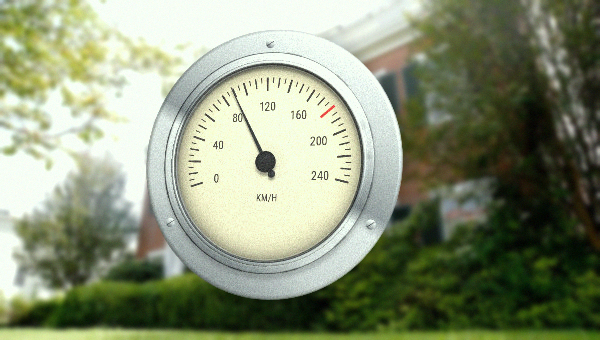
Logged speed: 90 km/h
